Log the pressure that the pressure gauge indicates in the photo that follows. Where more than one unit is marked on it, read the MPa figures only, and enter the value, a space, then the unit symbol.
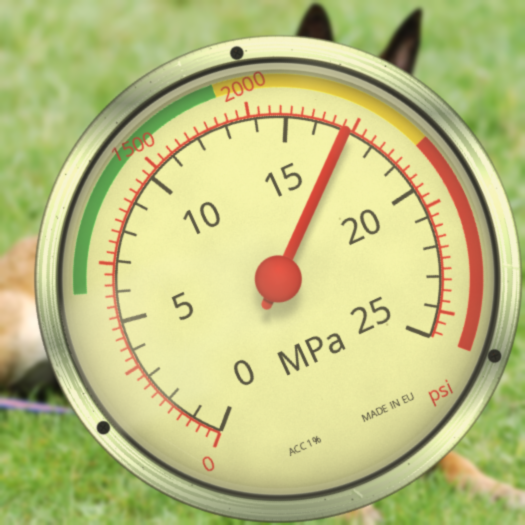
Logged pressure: 17 MPa
